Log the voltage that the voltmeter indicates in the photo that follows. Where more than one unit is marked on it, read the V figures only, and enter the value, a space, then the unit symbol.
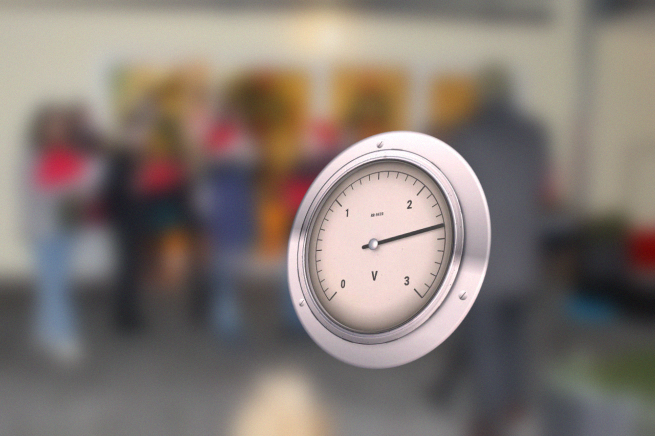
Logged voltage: 2.4 V
